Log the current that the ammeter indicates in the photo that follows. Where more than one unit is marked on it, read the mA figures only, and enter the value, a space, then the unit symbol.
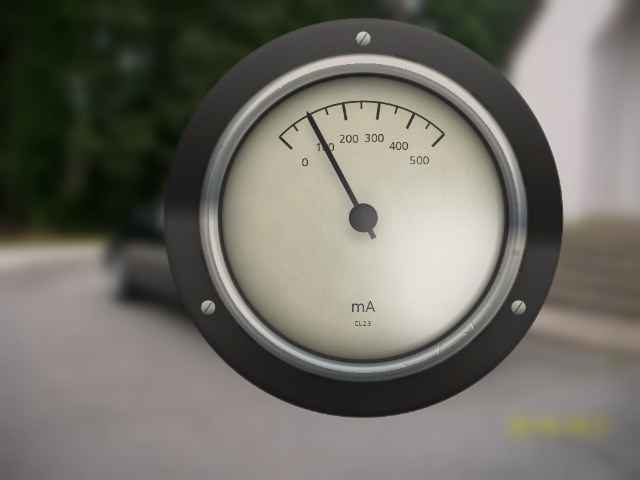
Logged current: 100 mA
